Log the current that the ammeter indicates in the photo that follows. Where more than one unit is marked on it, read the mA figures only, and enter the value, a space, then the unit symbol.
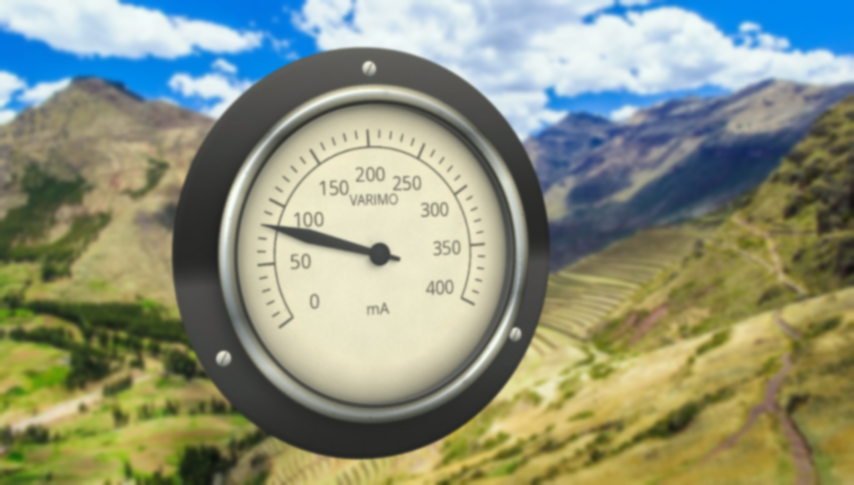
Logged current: 80 mA
